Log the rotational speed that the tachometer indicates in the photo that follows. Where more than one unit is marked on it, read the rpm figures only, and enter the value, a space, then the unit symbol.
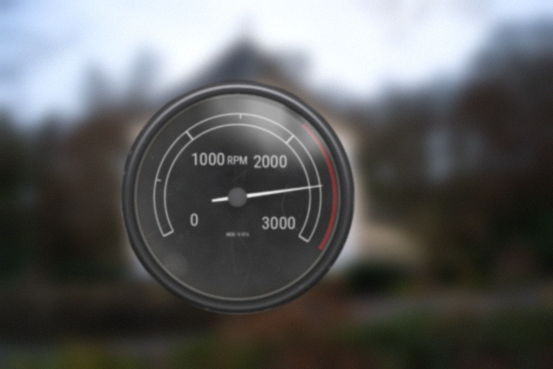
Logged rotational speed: 2500 rpm
